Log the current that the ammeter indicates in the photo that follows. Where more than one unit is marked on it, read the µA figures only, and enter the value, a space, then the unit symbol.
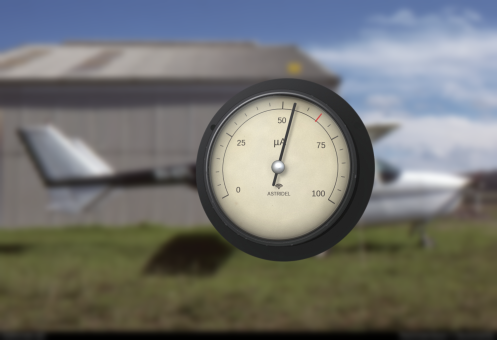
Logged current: 55 µA
